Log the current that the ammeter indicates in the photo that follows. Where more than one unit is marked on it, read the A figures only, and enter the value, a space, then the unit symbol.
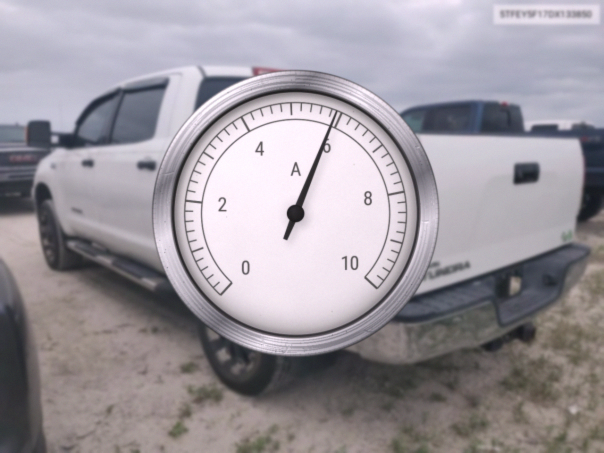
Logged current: 5.9 A
